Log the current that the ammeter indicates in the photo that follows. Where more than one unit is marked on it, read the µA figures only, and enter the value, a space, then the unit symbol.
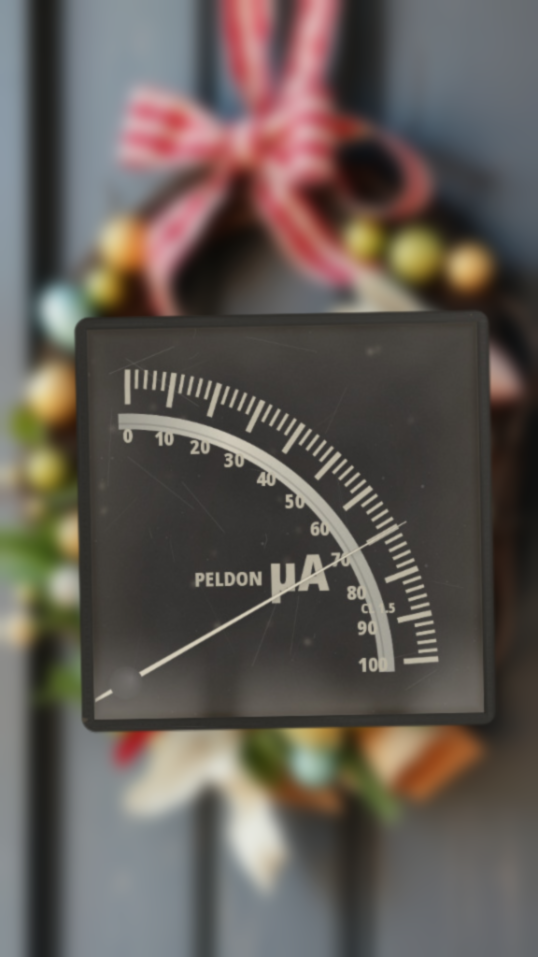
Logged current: 70 µA
